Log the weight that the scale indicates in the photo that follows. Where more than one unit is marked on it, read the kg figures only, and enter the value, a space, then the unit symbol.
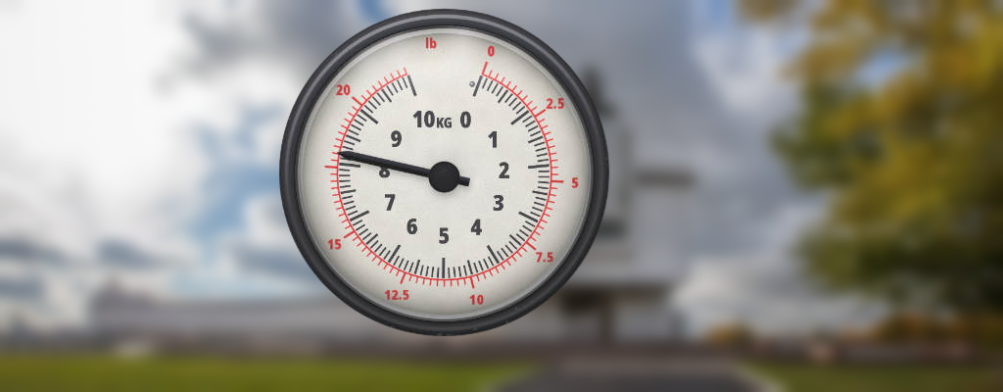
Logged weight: 8.2 kg
